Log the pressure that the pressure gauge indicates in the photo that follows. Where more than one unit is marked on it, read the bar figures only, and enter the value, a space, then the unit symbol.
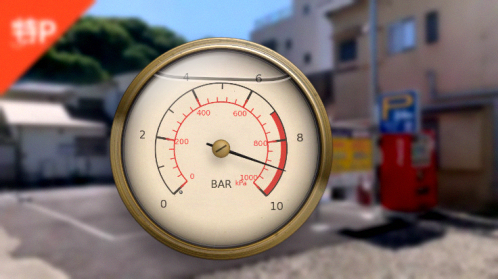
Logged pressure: 9 bar
